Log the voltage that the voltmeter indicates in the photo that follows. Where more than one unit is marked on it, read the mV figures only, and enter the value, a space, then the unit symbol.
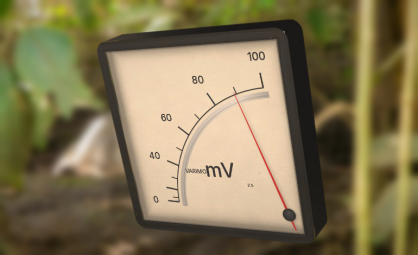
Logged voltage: 90 mV
